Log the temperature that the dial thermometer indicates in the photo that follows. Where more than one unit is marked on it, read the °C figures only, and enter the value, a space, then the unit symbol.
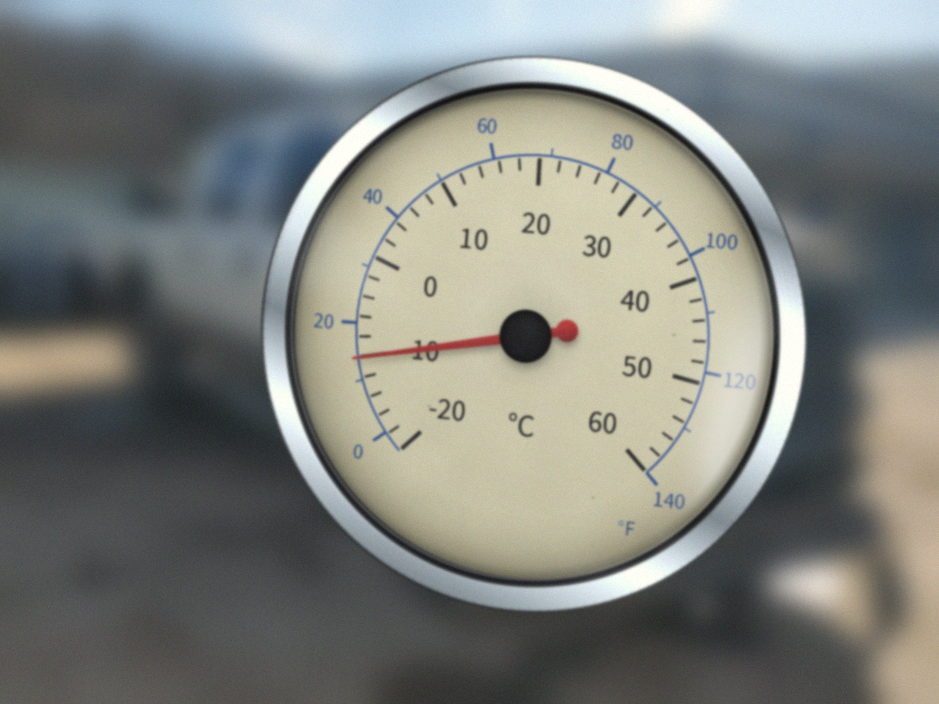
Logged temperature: -10 °C
